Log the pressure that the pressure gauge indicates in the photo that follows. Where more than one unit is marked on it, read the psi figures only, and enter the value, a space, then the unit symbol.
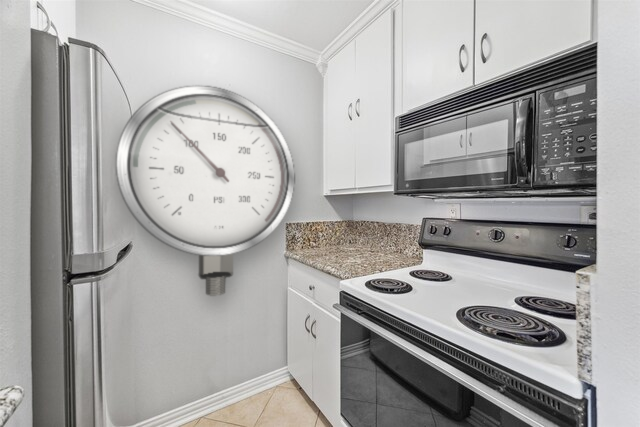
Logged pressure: 100 psi
